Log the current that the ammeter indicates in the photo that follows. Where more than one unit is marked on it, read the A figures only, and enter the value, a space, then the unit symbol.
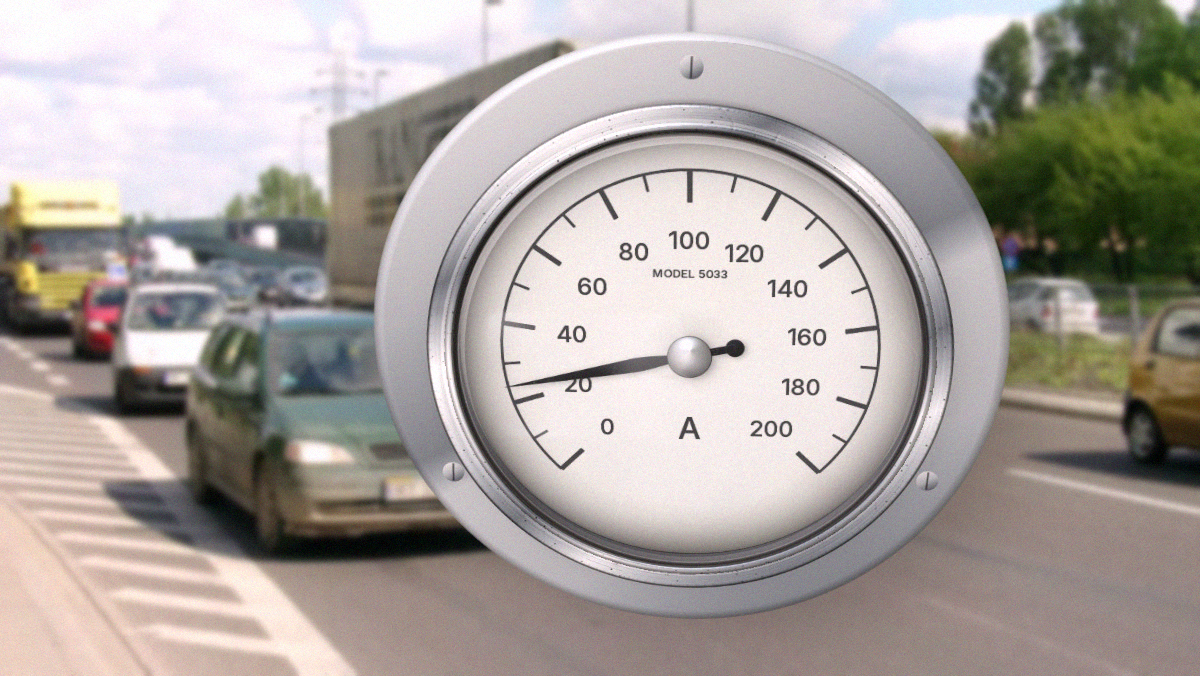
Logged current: 25 A
